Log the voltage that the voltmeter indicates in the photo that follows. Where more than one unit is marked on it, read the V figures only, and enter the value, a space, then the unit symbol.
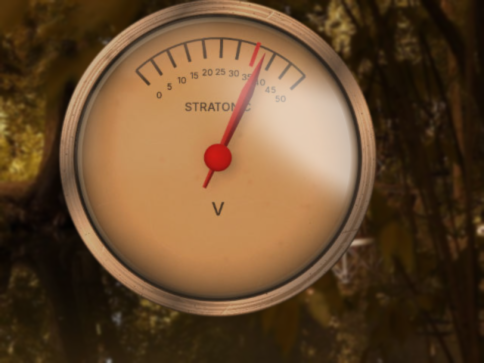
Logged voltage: 37.5 V
